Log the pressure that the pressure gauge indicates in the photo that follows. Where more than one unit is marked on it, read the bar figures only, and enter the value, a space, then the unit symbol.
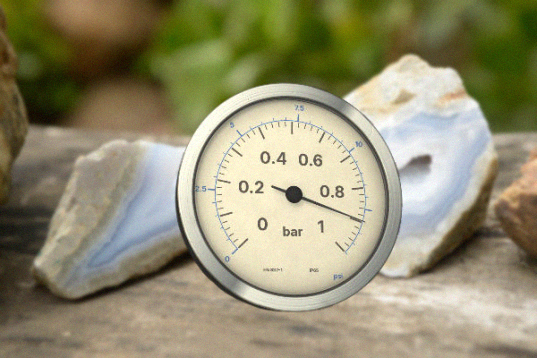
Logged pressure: 0.9 bar
